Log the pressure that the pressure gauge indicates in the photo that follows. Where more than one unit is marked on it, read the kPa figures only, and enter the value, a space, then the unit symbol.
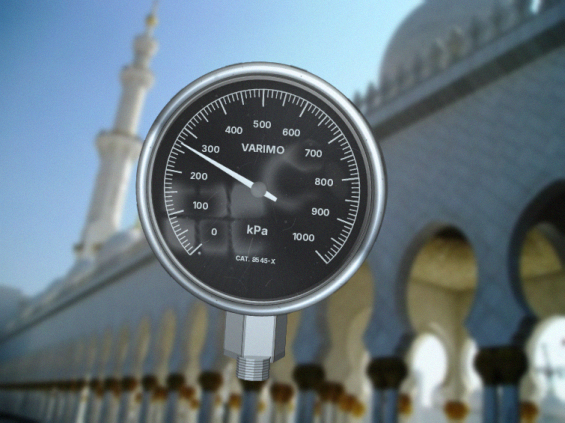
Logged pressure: 270 kPa
